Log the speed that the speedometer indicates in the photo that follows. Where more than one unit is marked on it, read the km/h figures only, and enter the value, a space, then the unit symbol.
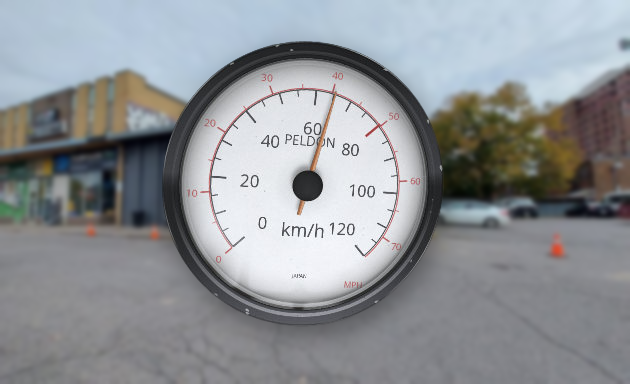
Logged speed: 65 km/h
